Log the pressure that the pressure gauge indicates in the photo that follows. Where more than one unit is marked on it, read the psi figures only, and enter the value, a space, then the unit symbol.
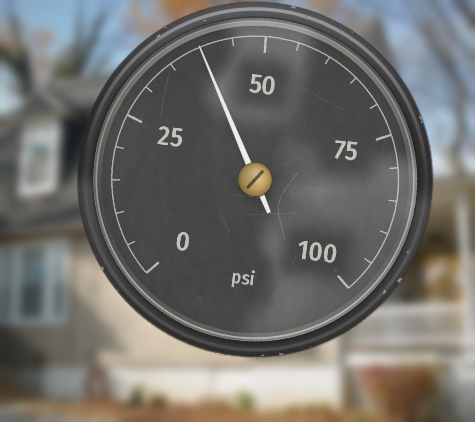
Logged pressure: 40 psi
